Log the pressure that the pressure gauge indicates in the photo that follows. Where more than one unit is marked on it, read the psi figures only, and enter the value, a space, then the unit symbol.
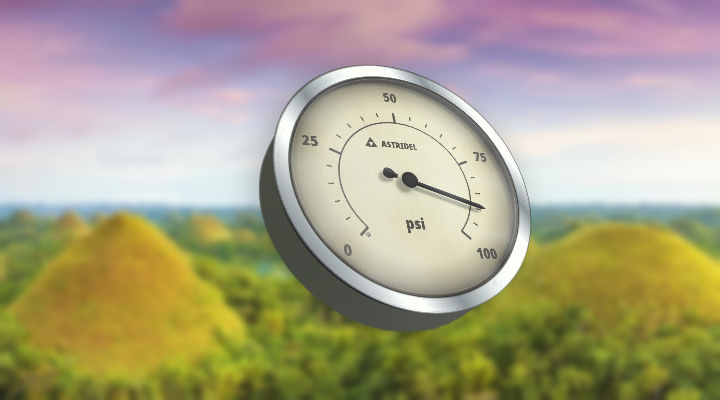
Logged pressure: 90 psi
